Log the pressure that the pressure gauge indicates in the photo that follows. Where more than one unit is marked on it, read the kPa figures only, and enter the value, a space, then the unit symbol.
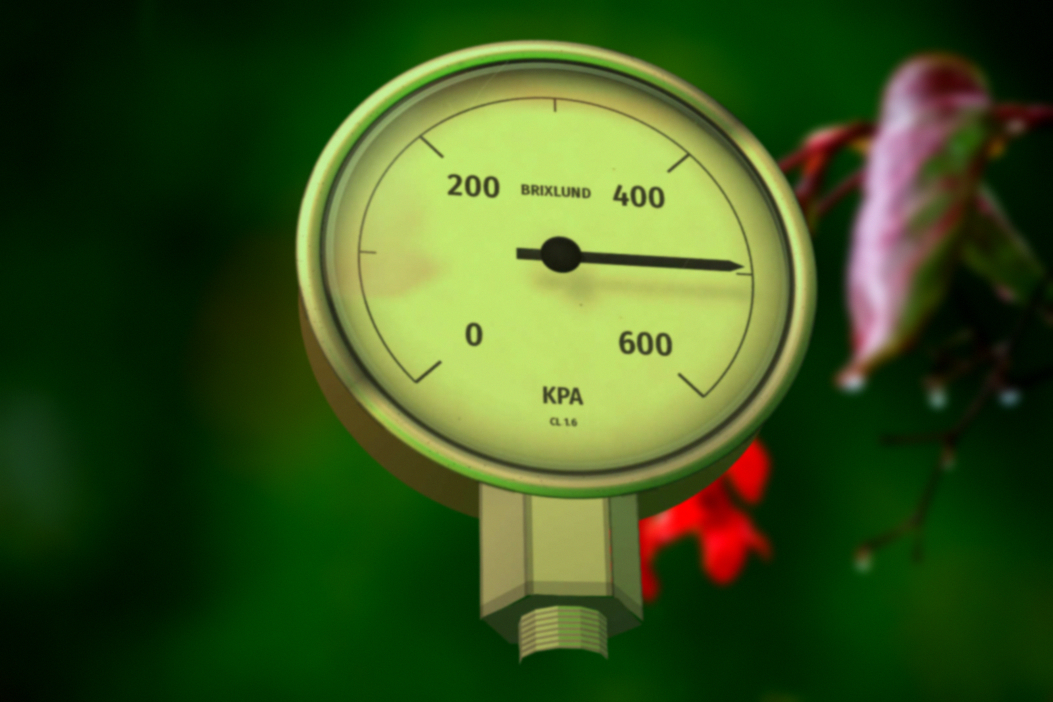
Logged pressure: 500 kPa
